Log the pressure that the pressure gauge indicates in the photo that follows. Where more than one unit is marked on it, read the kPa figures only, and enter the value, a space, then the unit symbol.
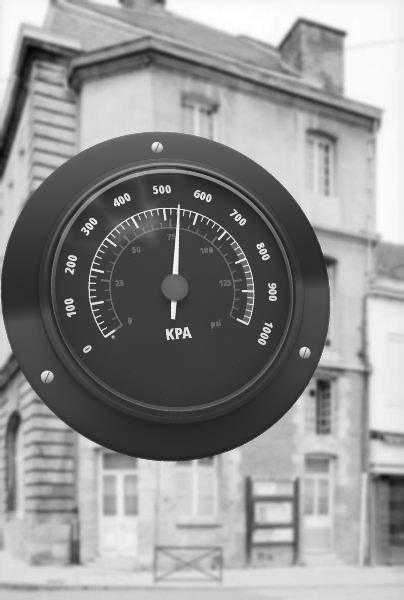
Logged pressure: 540 kPa
